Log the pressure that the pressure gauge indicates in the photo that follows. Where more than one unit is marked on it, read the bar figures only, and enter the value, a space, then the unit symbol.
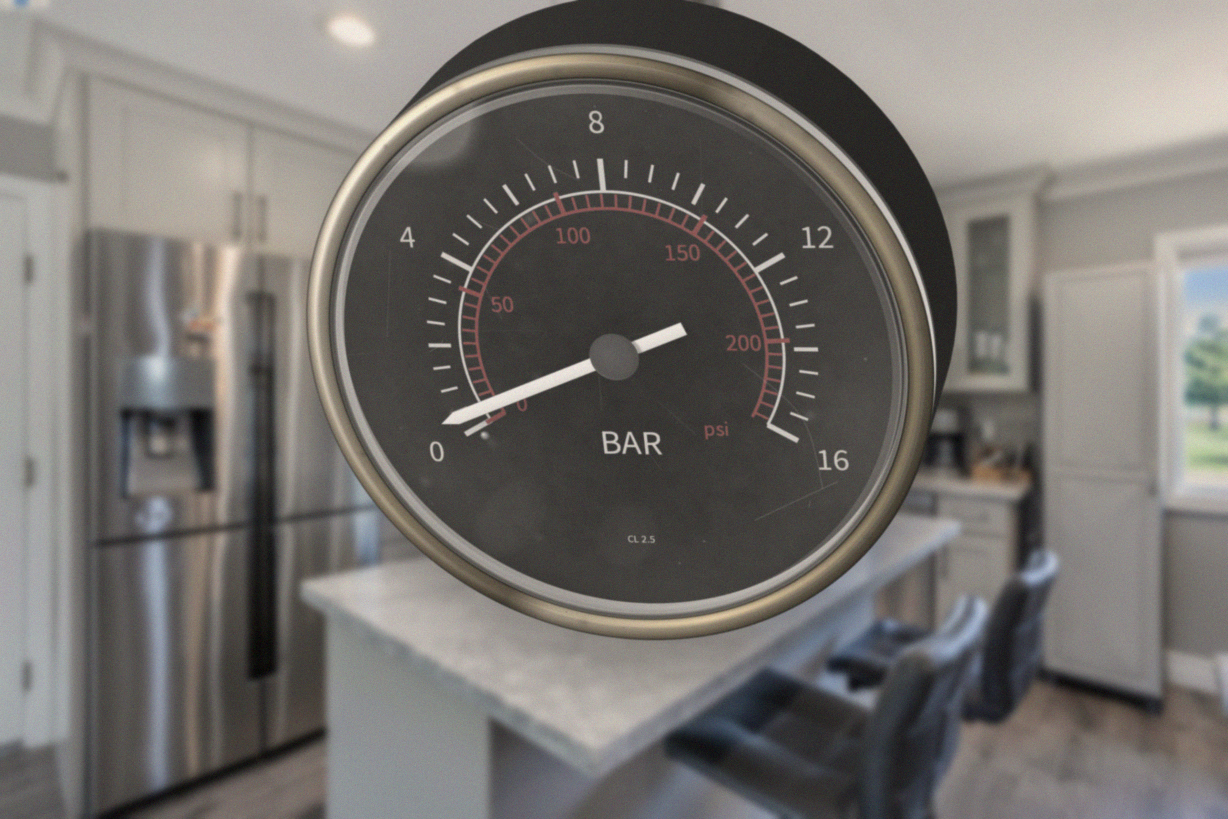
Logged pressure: 0.5 bar
